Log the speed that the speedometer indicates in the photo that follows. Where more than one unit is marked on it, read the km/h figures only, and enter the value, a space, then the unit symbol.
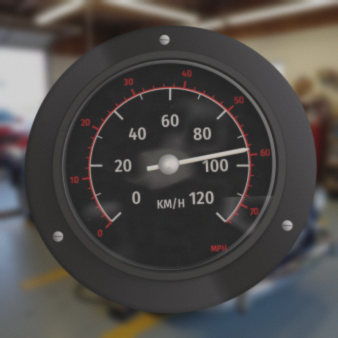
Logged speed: 95 km/h
